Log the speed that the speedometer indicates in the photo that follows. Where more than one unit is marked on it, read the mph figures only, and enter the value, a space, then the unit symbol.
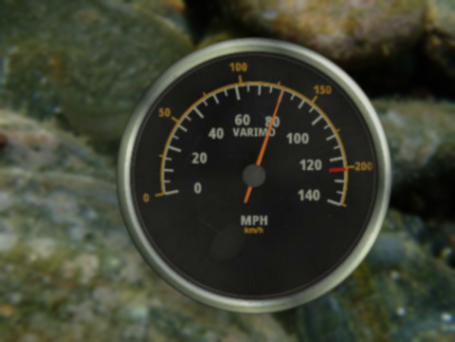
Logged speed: 80 mph
